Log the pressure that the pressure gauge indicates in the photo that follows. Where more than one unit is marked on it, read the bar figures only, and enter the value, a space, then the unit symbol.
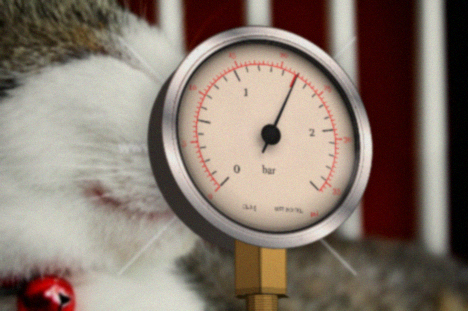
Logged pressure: 1.5 bar
